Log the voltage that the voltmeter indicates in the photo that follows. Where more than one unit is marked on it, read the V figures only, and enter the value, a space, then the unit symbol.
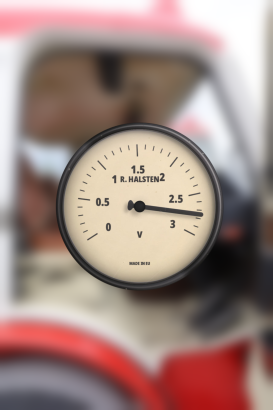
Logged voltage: 2.75 V
